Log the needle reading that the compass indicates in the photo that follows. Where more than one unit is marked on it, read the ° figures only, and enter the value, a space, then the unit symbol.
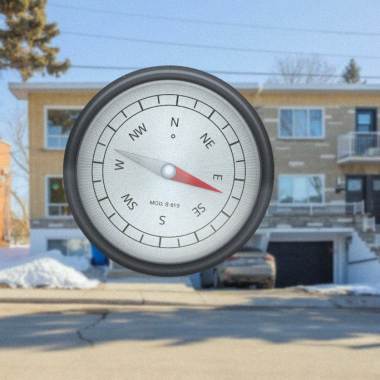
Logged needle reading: 105 °
